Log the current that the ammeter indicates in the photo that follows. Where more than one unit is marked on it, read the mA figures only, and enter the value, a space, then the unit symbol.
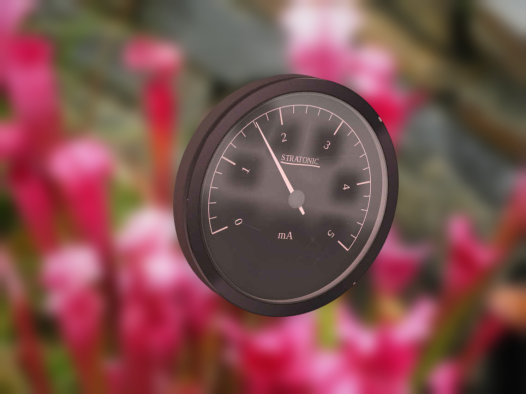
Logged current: 1.6 mA
